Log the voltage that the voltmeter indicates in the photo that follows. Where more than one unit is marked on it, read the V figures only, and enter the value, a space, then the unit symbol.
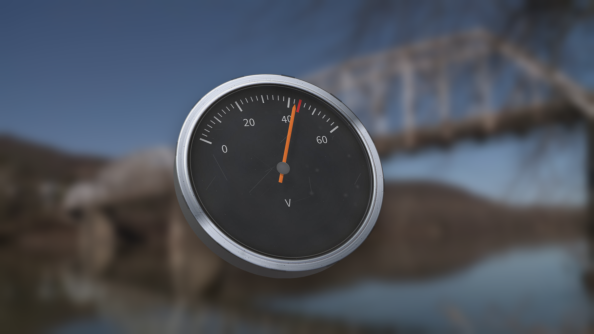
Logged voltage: 42 V
